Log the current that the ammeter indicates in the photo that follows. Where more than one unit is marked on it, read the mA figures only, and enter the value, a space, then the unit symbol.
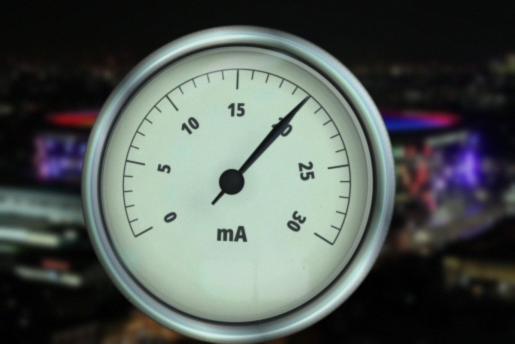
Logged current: 20 mA
